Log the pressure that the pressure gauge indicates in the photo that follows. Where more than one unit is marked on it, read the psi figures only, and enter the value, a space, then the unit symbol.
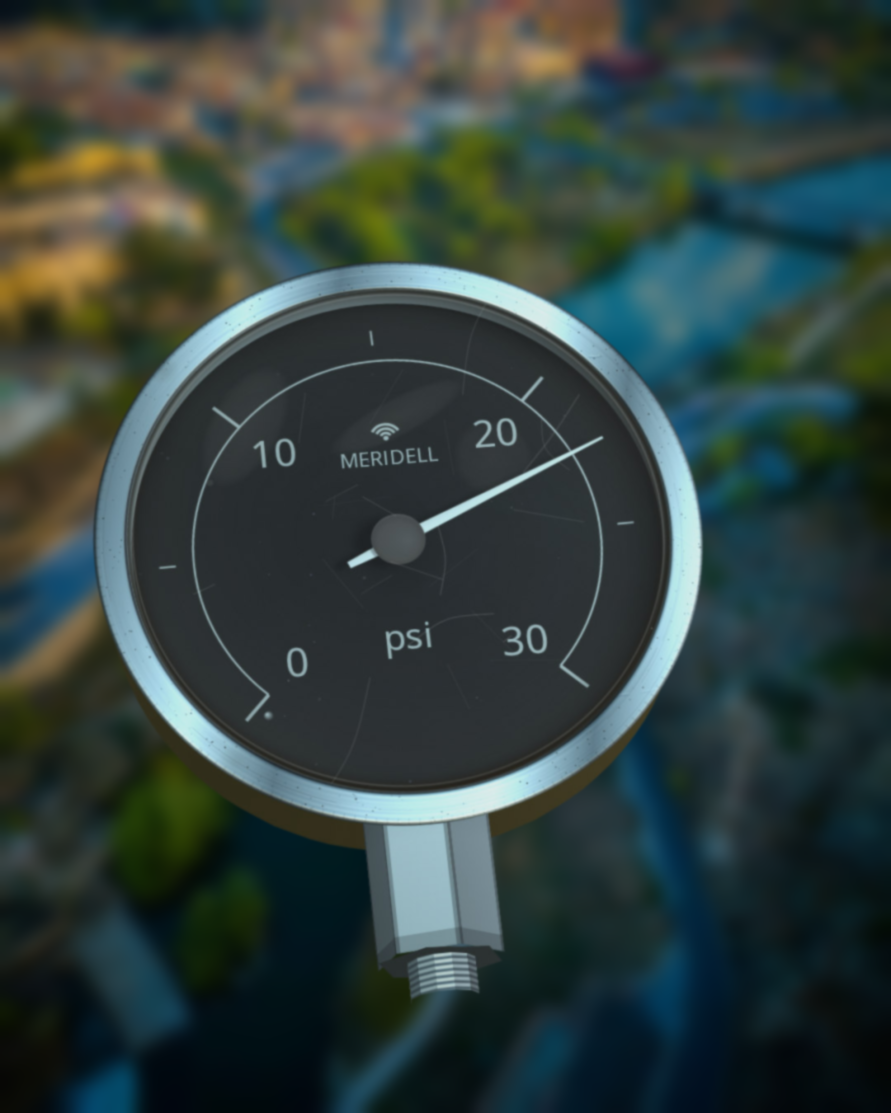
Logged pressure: 22.5 psi
